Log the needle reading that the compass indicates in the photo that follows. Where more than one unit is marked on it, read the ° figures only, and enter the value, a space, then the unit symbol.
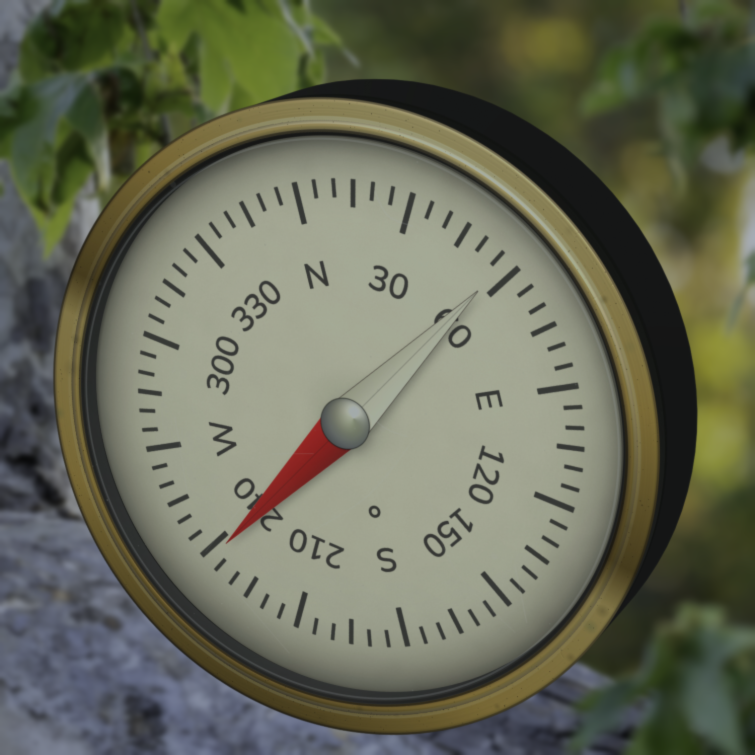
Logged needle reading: 237.5 °
